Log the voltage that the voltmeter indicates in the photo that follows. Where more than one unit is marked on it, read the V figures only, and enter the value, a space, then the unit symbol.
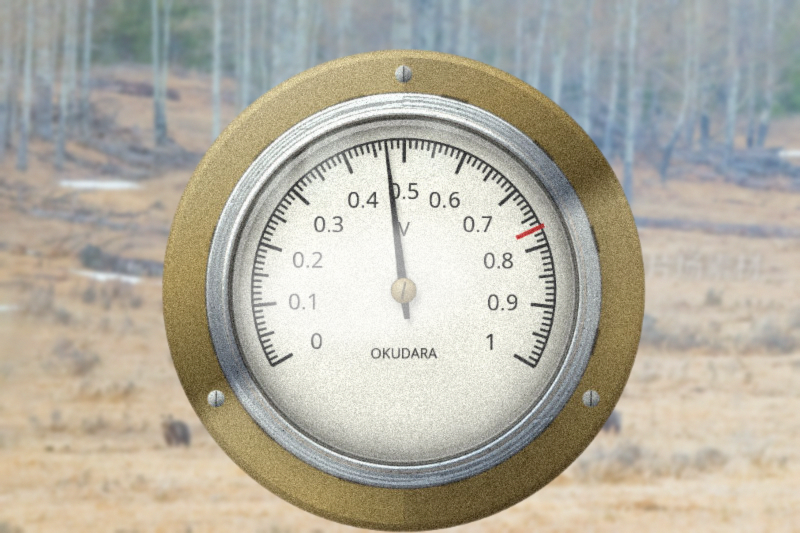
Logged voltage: 0.47 V
